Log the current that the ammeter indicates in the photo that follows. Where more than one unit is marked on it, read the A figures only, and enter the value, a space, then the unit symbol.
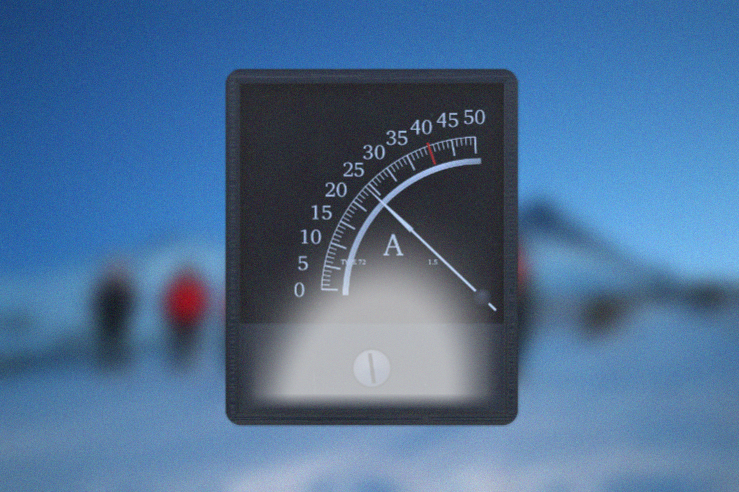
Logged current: 24 A
